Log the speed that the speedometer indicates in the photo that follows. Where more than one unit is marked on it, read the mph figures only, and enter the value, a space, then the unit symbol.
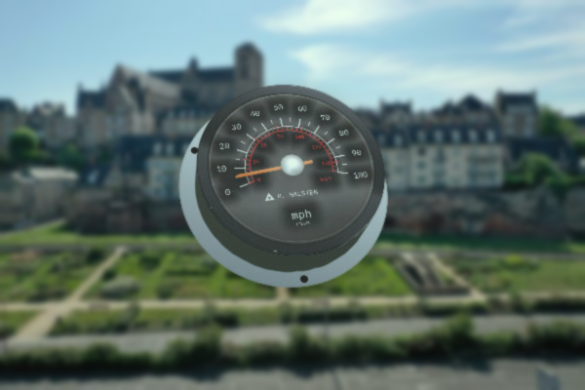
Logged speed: 5 mph
